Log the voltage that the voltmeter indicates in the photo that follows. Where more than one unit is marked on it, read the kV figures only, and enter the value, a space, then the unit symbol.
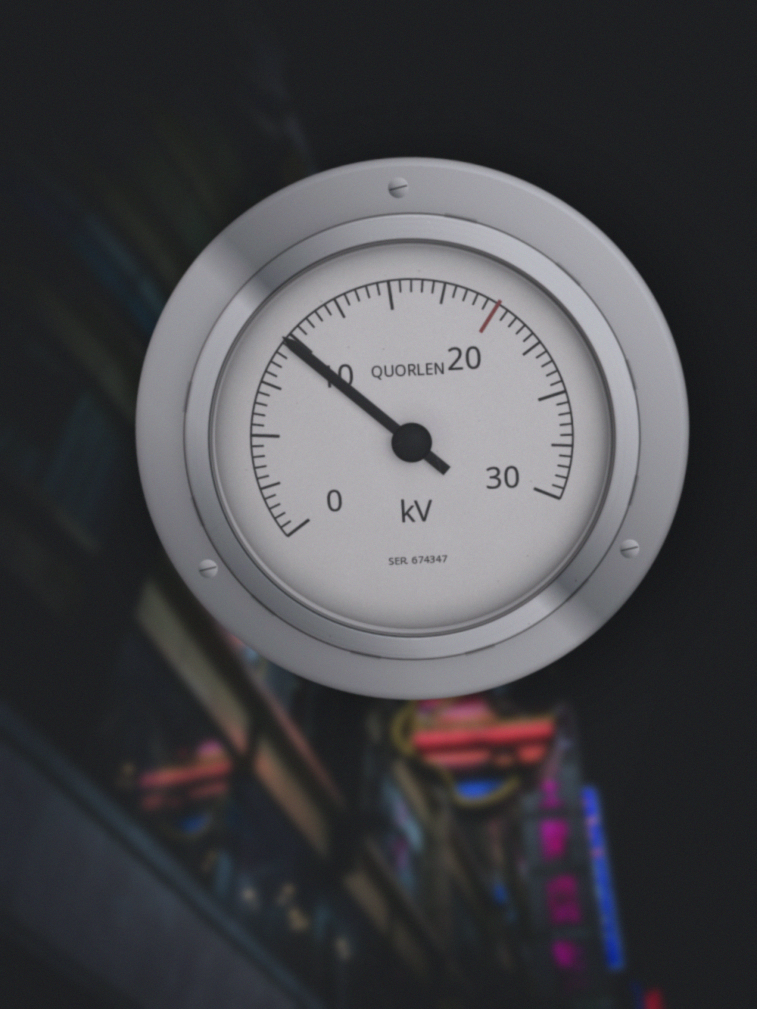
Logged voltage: 9.75 kV
